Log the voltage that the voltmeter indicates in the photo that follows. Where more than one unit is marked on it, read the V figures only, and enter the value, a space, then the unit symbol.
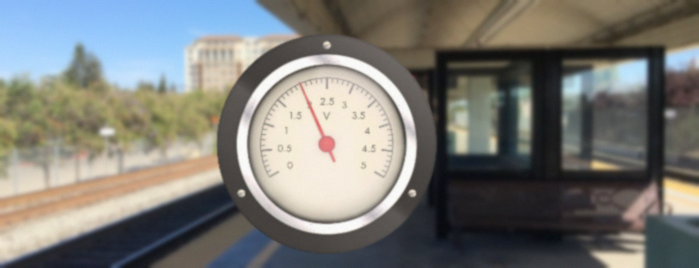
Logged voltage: 2 V
